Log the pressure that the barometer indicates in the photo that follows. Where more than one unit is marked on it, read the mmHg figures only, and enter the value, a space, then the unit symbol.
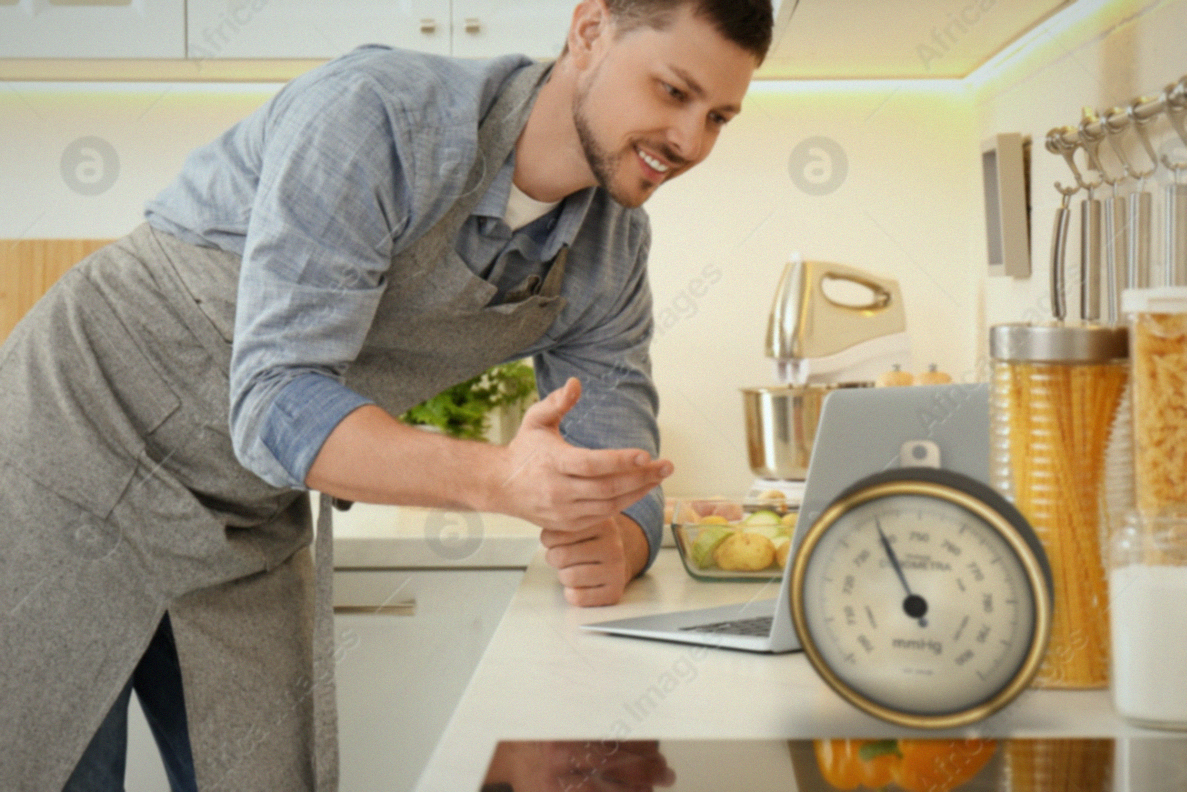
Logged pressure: 740 mmHg
